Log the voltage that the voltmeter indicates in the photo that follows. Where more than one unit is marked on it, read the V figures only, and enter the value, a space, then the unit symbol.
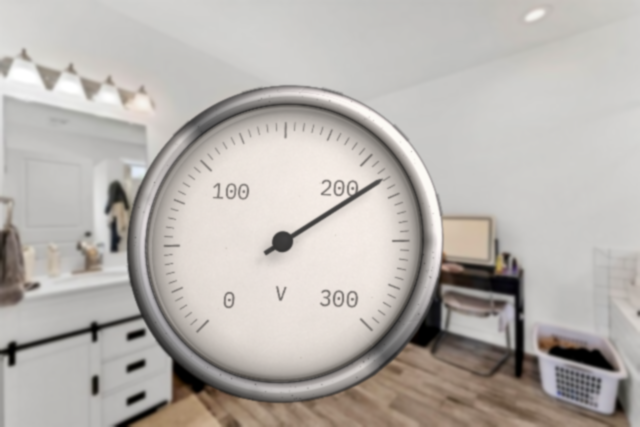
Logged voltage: 215 V
